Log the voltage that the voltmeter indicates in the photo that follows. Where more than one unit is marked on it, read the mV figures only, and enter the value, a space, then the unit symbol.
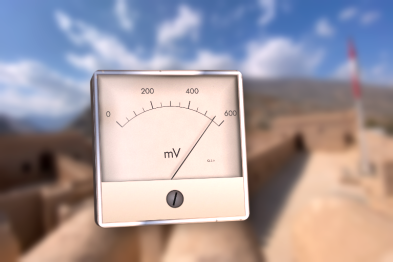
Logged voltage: 550 mV
